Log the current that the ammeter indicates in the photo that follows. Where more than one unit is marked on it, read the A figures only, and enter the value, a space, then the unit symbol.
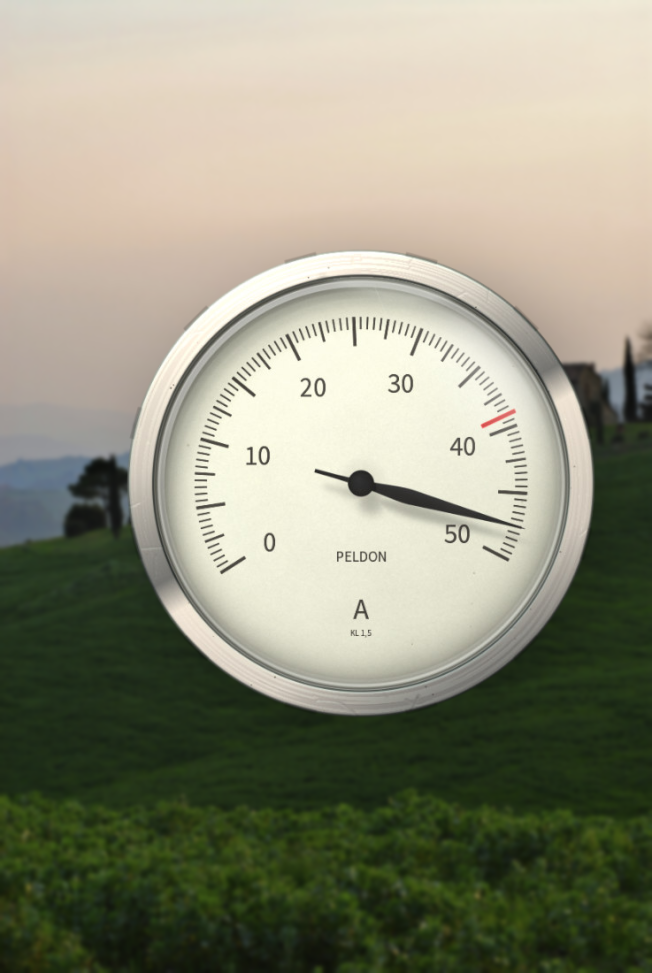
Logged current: 47.5 A
